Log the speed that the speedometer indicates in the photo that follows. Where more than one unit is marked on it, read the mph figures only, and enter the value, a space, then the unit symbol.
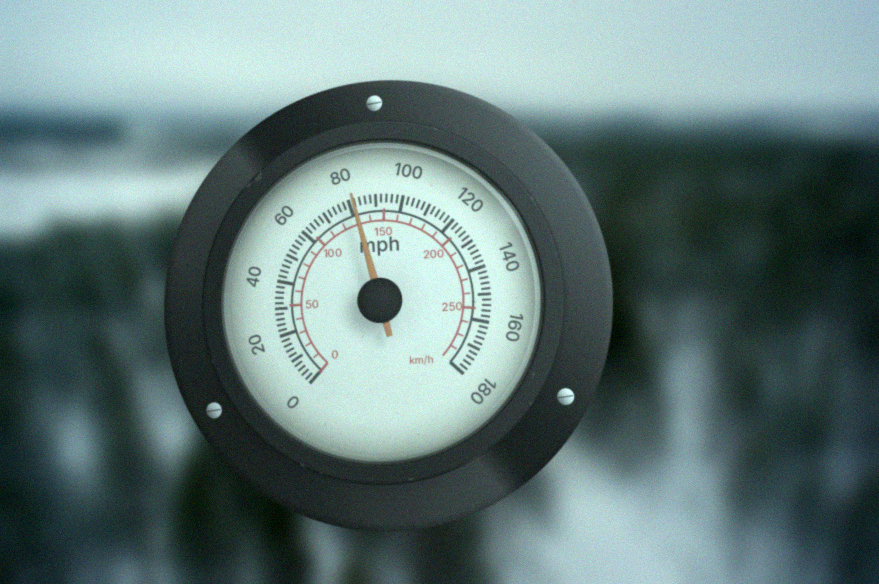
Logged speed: 82 mph
